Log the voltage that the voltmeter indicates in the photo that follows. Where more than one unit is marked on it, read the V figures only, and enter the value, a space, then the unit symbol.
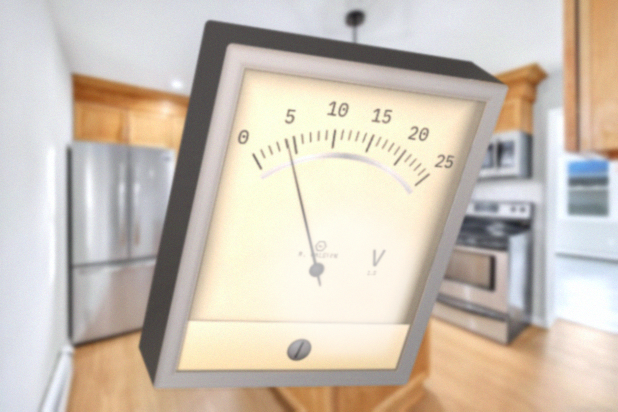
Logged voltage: 4 V
